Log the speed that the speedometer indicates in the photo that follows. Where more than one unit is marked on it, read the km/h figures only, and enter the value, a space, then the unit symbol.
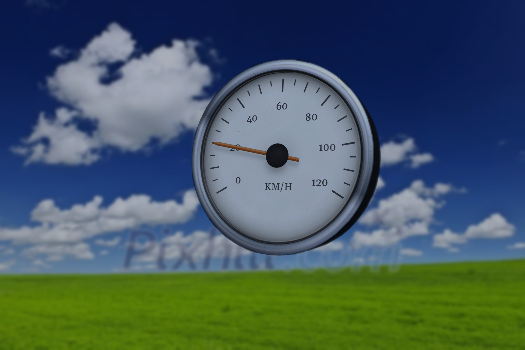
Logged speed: 20 km/h
